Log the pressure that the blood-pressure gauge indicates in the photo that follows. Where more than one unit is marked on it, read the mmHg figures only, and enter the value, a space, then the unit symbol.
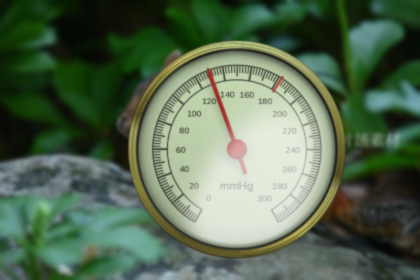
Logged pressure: 130 mmHg
